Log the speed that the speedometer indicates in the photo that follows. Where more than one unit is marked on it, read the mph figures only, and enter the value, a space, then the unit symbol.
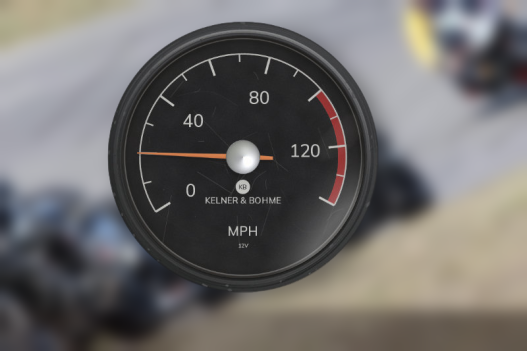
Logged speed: 20 mph
